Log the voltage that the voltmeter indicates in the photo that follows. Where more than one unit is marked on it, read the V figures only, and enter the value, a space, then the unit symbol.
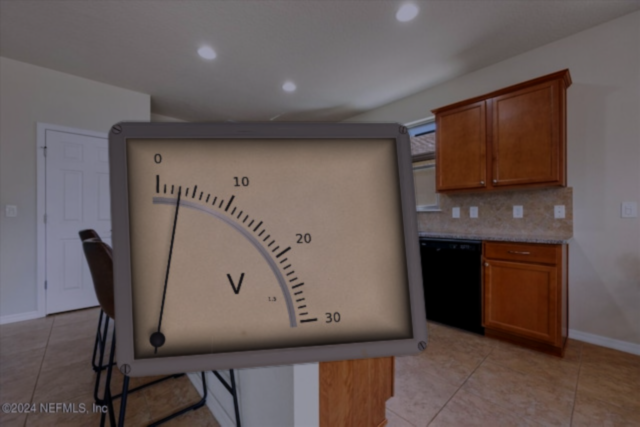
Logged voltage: 3 V
